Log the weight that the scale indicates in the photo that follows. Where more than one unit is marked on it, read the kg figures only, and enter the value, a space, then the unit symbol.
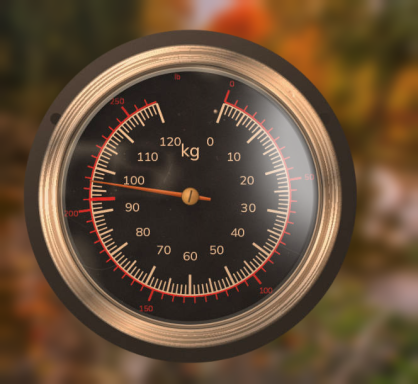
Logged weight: 97 kg
